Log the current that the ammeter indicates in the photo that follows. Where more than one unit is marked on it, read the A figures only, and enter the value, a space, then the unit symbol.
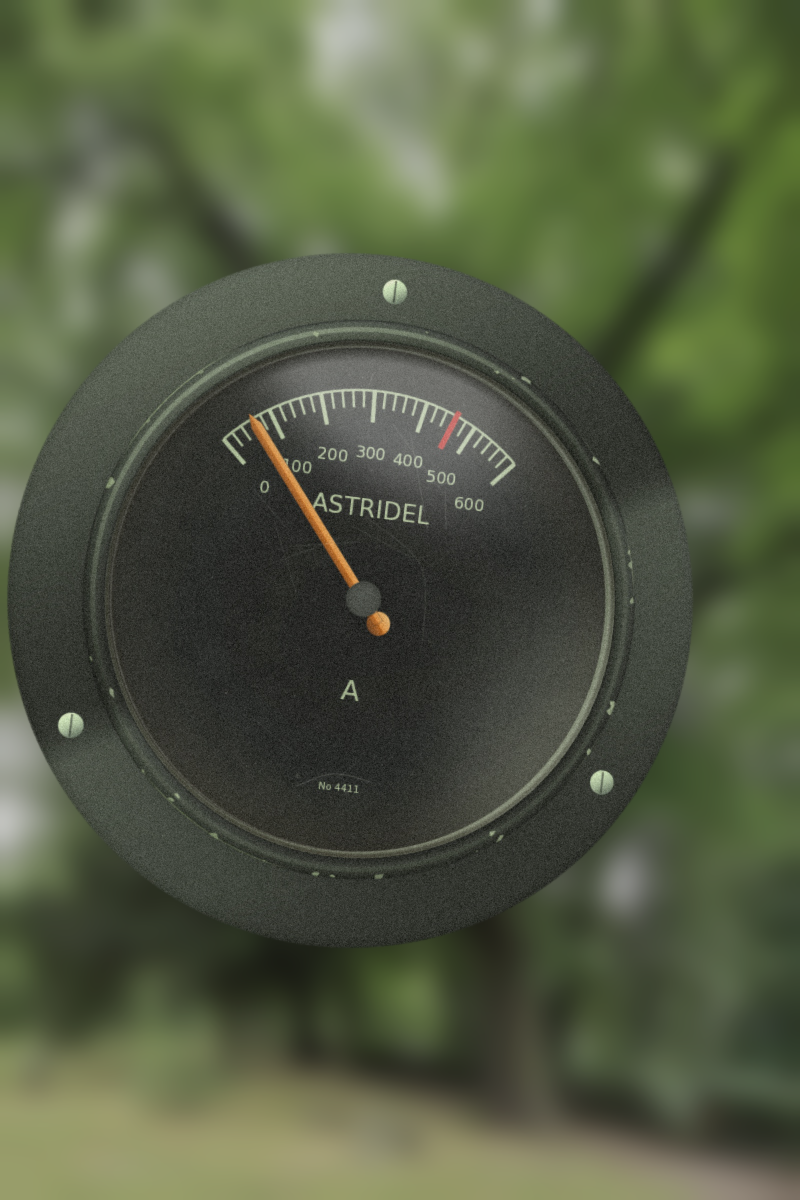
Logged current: 60 A
